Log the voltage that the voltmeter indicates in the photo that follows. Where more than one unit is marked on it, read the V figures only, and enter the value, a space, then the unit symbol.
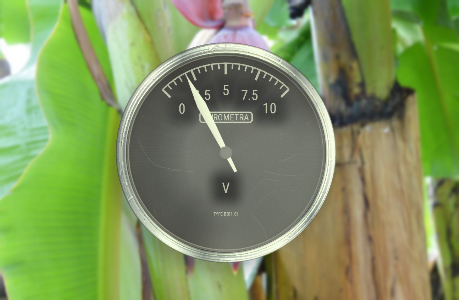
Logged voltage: 2 V
